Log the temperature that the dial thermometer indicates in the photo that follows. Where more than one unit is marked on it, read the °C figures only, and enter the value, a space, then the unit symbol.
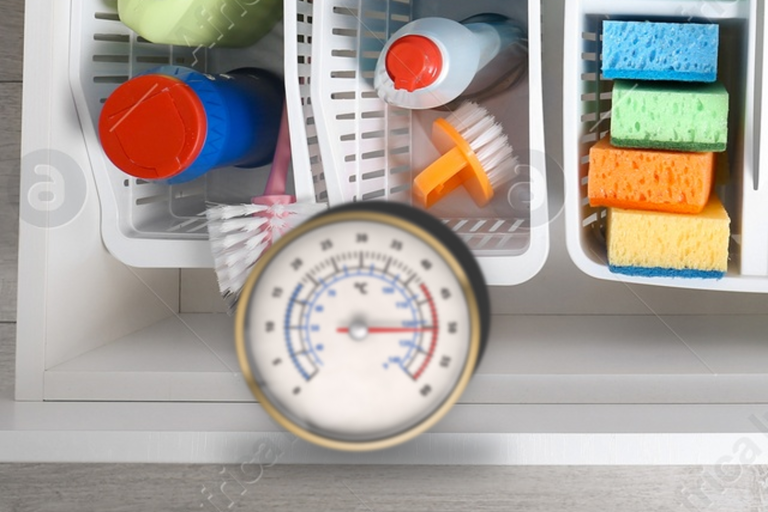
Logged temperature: 50 °C
